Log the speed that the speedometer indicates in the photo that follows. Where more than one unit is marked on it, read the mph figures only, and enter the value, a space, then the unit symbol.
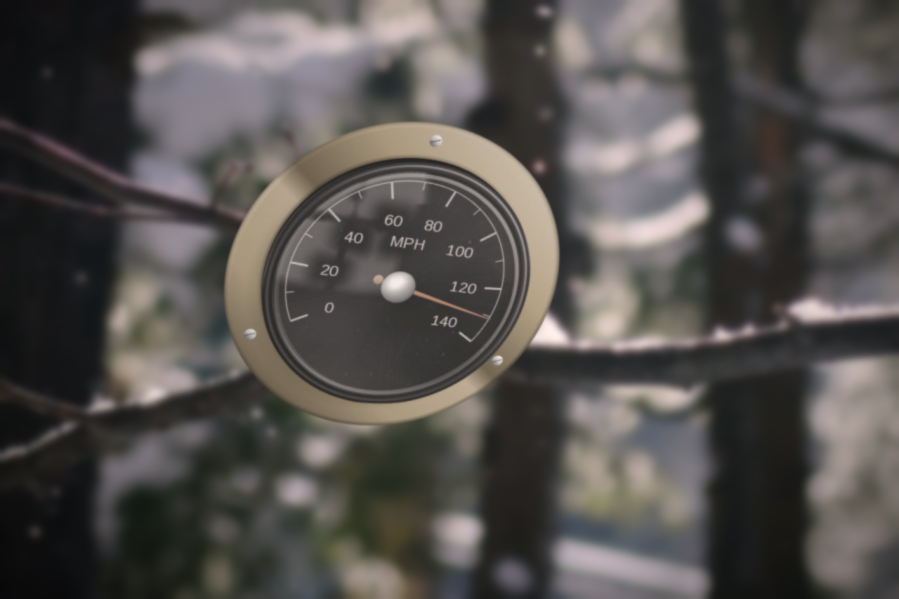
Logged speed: 130 mph
